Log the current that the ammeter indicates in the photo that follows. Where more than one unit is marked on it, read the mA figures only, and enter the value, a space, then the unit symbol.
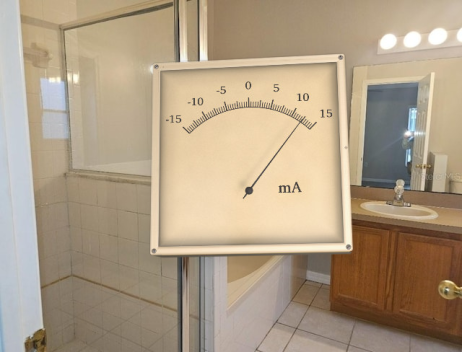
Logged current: 12.5 mA
